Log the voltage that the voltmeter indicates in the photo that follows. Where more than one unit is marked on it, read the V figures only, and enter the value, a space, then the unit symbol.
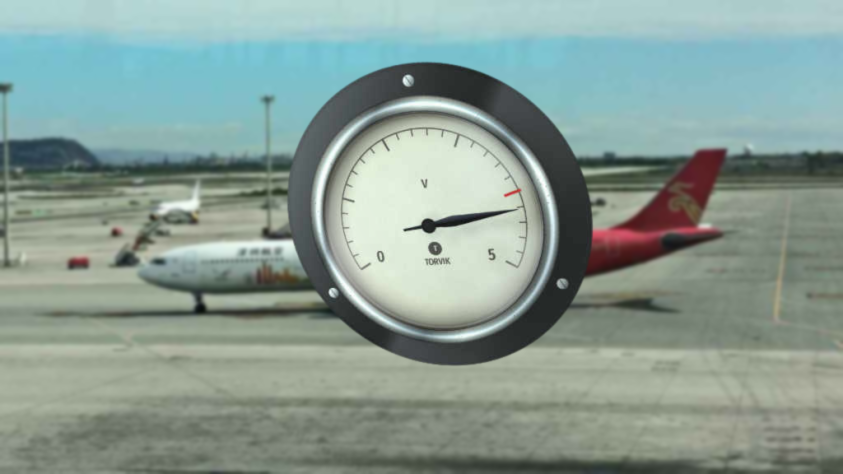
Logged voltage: 4.2 V
